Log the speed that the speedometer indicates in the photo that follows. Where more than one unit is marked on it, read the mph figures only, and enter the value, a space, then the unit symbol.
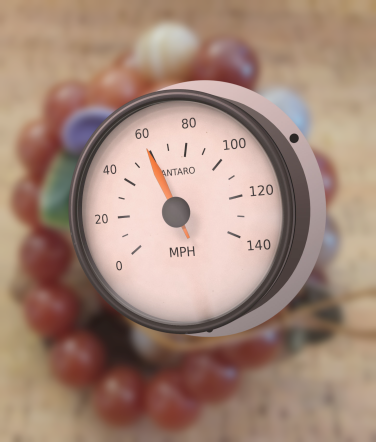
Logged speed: 60 mph
